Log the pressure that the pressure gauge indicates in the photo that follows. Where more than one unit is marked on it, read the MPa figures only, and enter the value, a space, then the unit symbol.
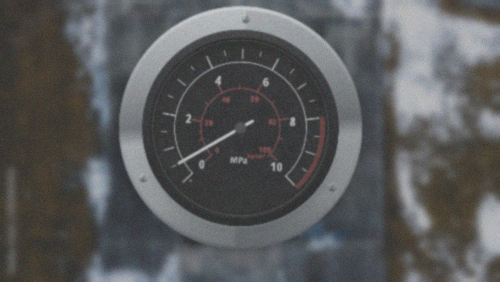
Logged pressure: 0.5 MPa
